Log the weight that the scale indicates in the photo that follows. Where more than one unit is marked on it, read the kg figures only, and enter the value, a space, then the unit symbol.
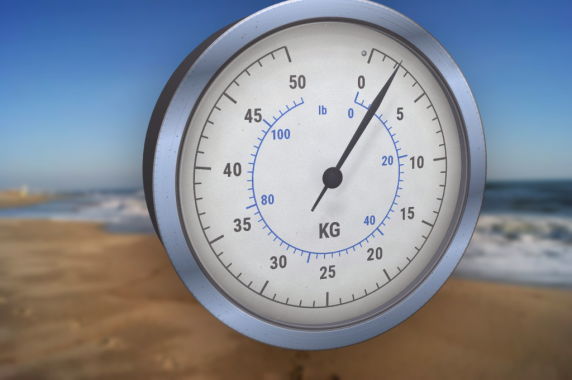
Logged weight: 2 kg
